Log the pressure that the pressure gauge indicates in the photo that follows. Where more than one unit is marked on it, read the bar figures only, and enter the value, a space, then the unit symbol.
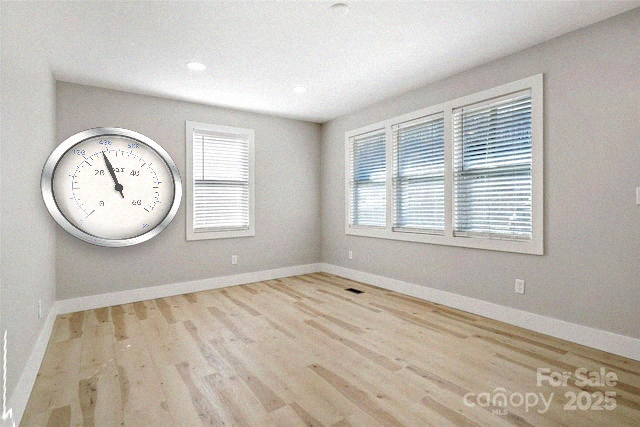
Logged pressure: 26 bar
